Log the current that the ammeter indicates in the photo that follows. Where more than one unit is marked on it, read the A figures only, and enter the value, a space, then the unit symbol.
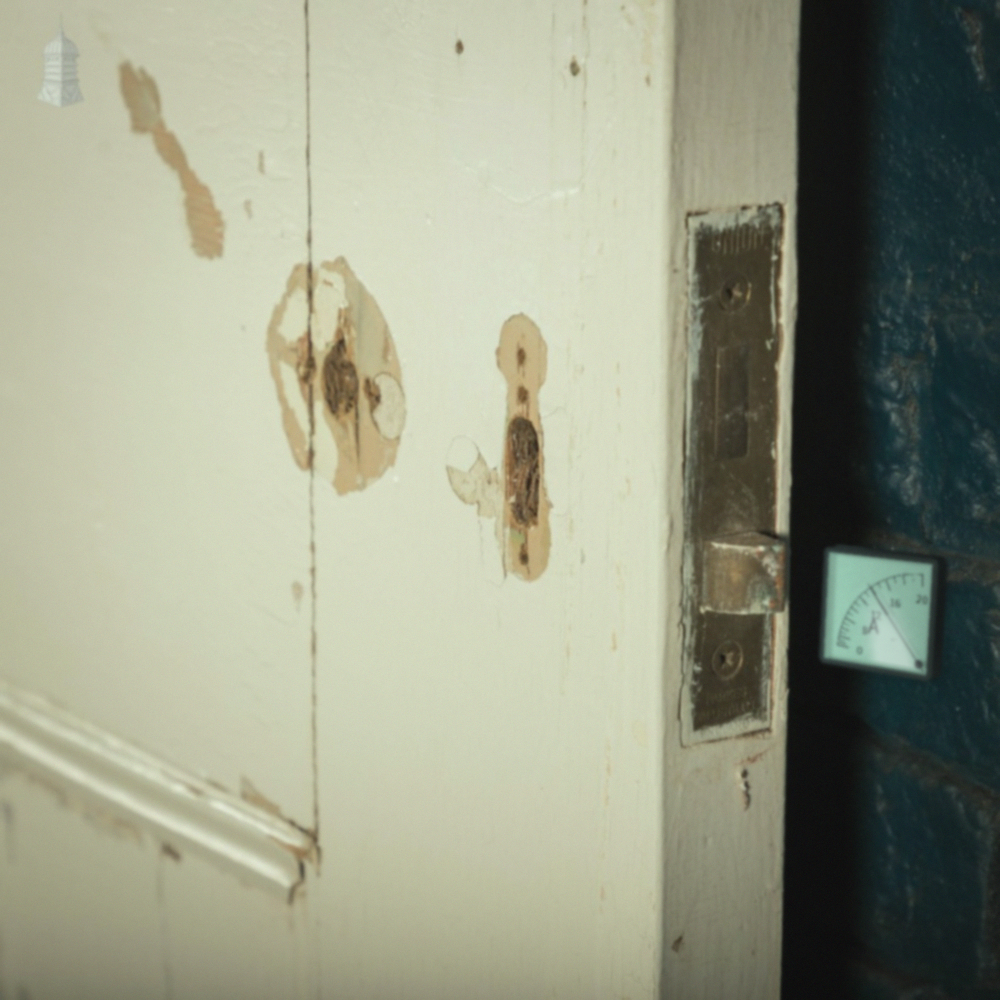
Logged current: 14 A
